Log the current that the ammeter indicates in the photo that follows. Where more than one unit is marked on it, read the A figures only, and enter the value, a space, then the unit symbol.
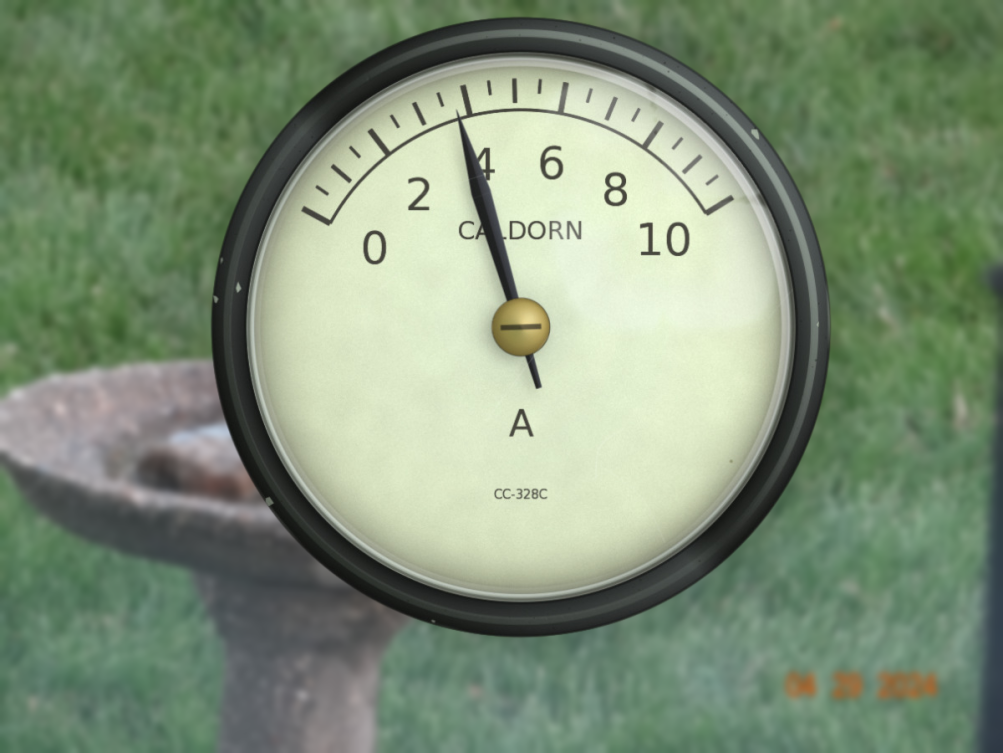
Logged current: 3.75 A
